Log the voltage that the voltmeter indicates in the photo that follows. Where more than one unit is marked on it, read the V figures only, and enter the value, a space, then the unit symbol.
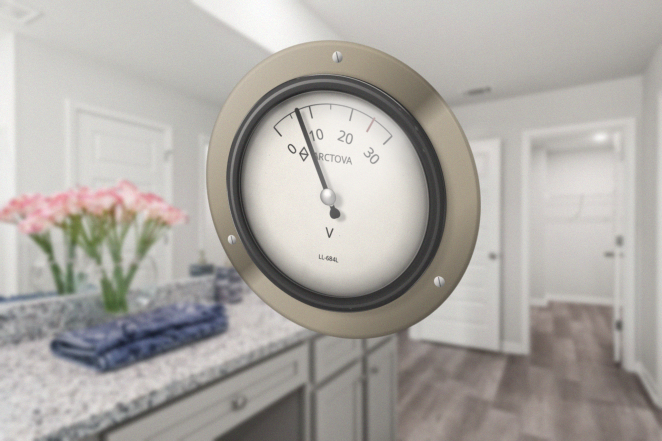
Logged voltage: 7.5 V
